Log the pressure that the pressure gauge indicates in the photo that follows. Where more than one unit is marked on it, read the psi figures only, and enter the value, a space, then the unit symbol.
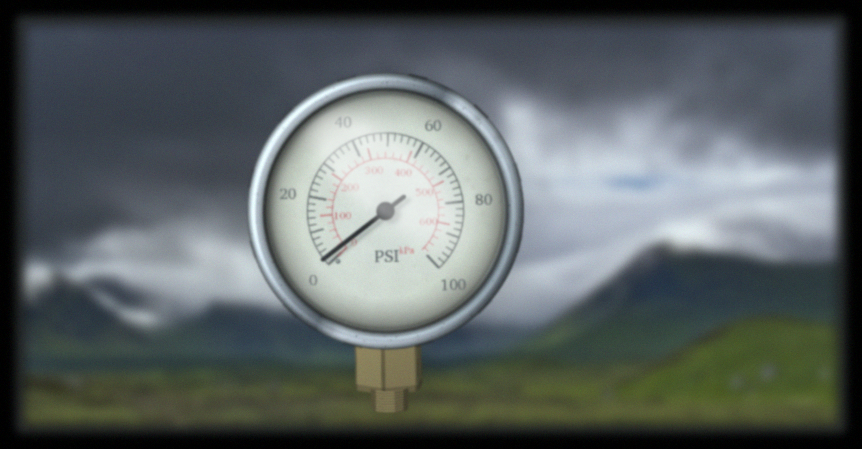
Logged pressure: 2 psi
